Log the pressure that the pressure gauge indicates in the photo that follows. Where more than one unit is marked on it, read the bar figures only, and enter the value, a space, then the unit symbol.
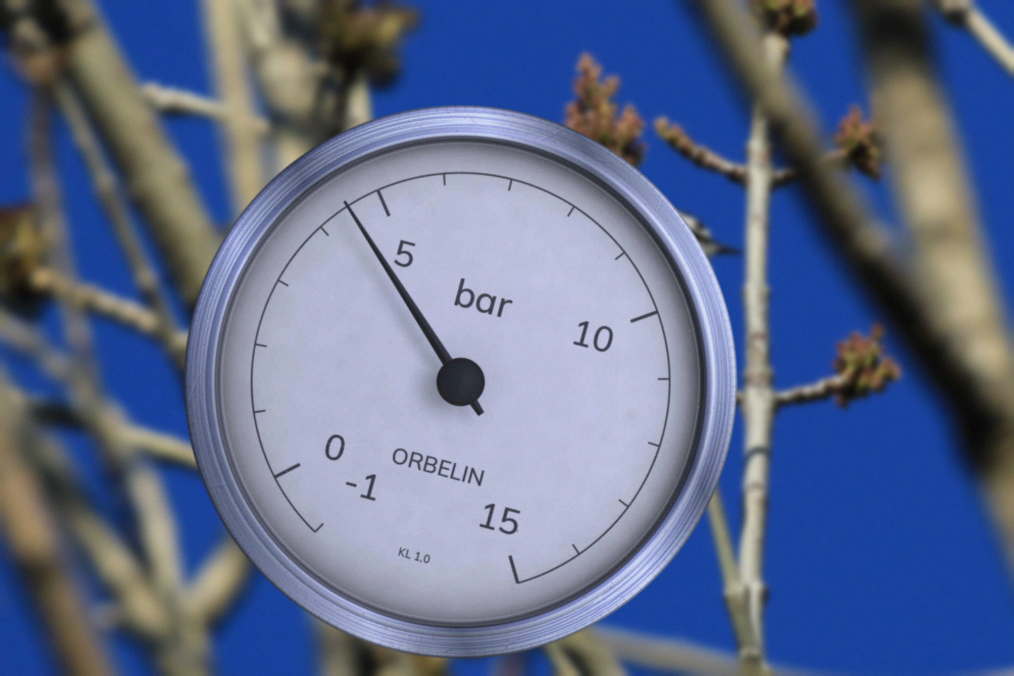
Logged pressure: 4.5 bar
